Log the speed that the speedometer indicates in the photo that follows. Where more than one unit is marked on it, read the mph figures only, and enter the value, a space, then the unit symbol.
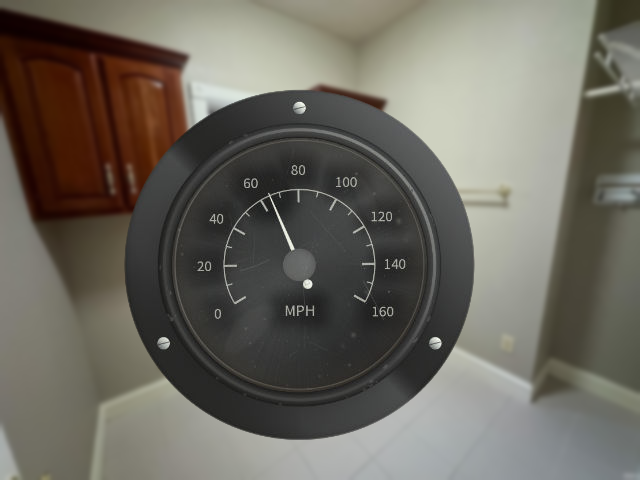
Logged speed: 65 mph
